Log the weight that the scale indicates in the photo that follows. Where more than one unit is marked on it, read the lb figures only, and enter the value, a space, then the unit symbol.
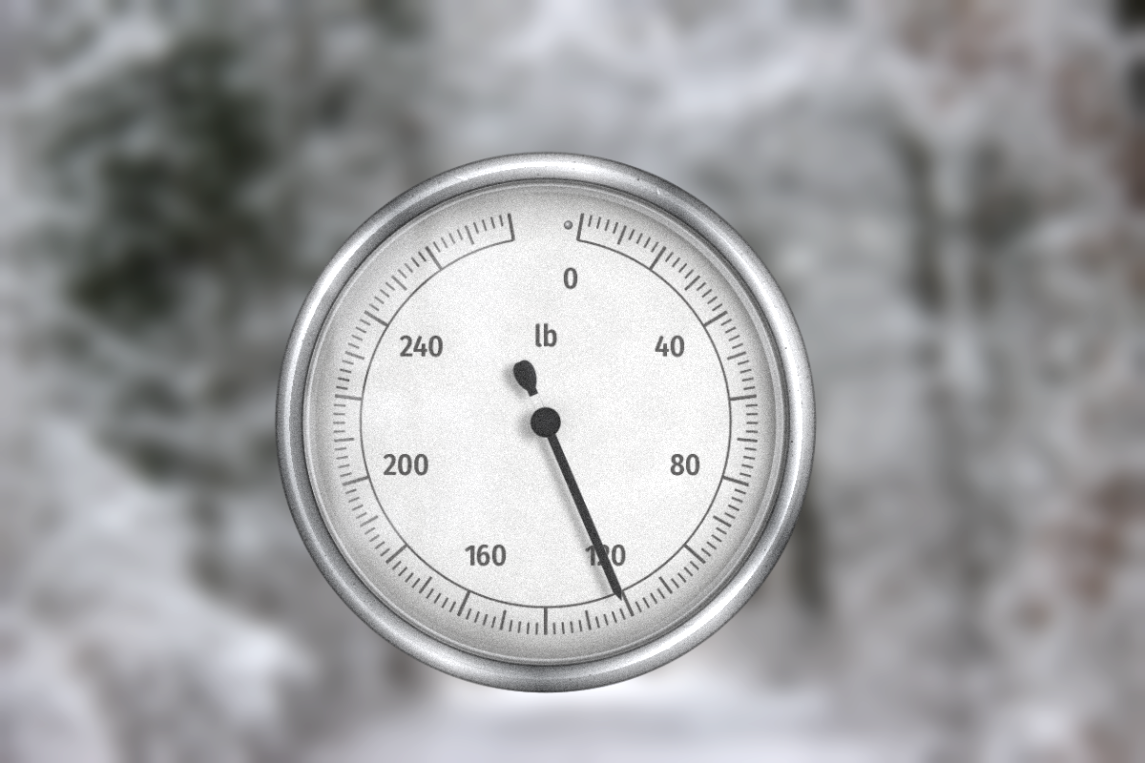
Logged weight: 121 lb
